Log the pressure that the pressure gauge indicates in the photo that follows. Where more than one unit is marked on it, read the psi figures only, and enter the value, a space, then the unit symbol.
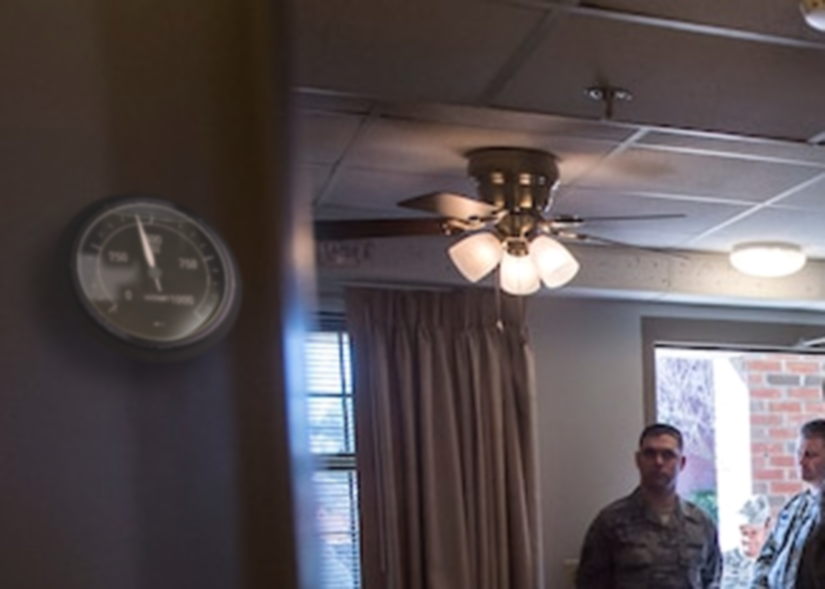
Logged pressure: 450 psi
